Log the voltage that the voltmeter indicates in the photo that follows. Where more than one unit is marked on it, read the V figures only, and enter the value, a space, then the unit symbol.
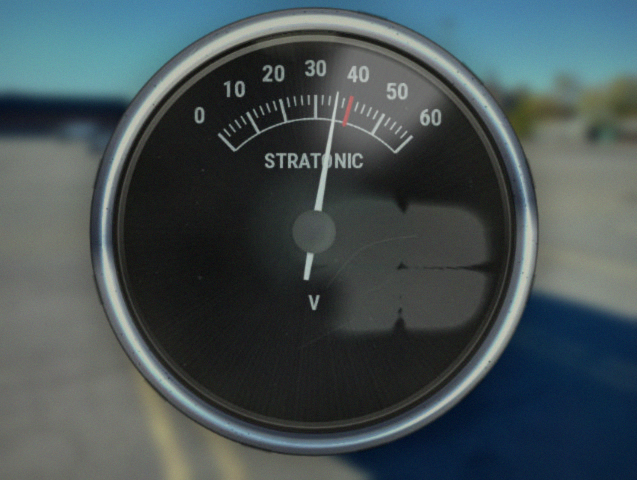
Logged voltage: 36 V
